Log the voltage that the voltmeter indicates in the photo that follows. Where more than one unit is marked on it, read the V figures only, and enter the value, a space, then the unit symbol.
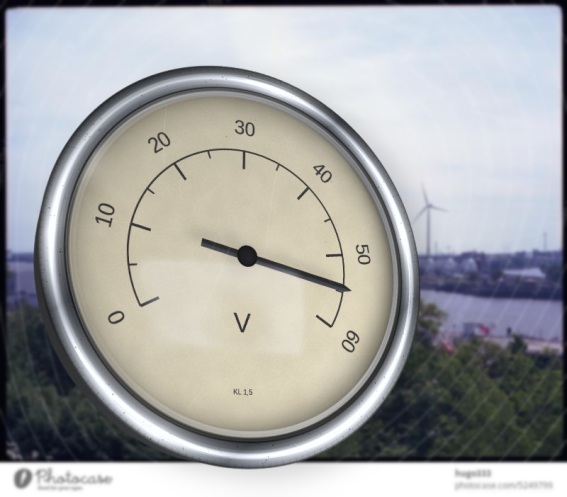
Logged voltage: 55 V
